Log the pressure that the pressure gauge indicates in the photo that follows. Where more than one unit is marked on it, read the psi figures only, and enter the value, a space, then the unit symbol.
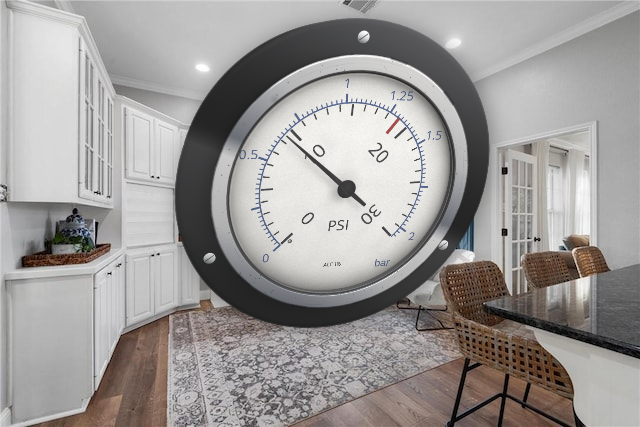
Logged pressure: 9.5 psi
